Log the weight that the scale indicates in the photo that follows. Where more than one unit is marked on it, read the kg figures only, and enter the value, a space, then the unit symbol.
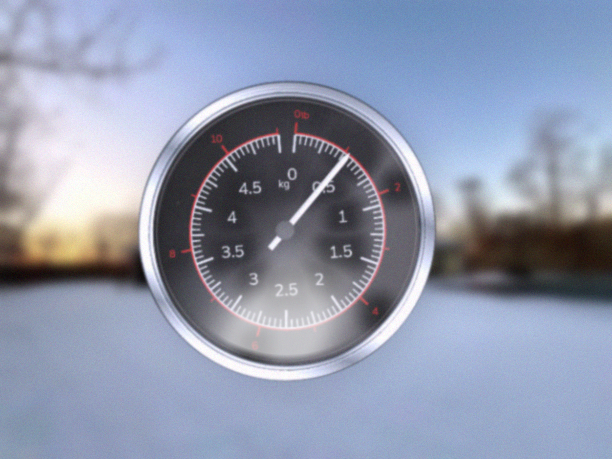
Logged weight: 0.5 kg
